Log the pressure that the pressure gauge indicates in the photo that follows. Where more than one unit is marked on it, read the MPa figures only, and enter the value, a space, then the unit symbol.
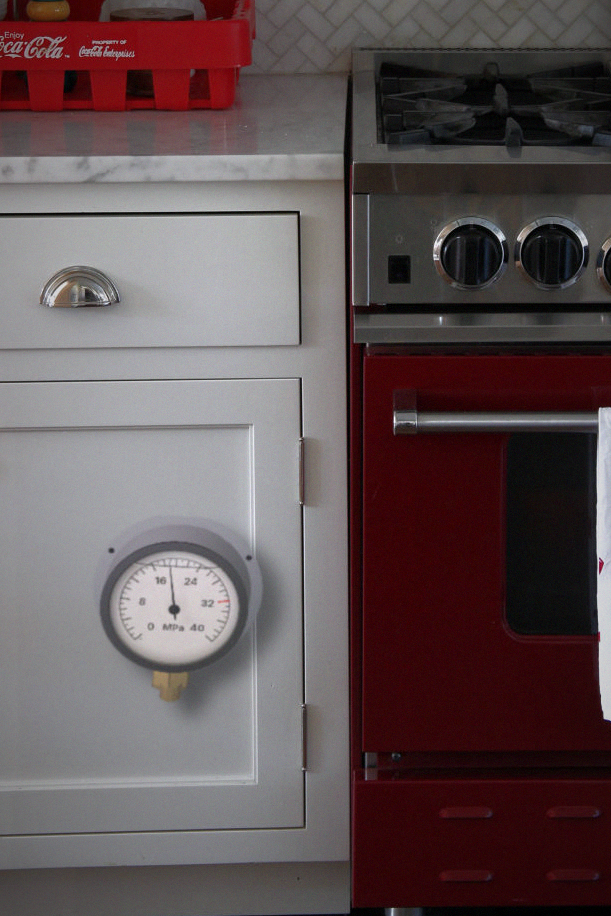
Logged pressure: 19 MPa
